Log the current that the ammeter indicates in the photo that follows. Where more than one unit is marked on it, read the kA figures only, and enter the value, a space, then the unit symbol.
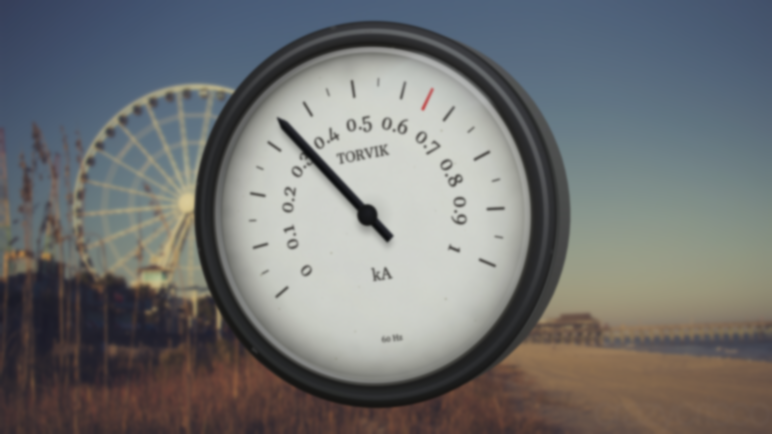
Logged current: 0.35 kA
